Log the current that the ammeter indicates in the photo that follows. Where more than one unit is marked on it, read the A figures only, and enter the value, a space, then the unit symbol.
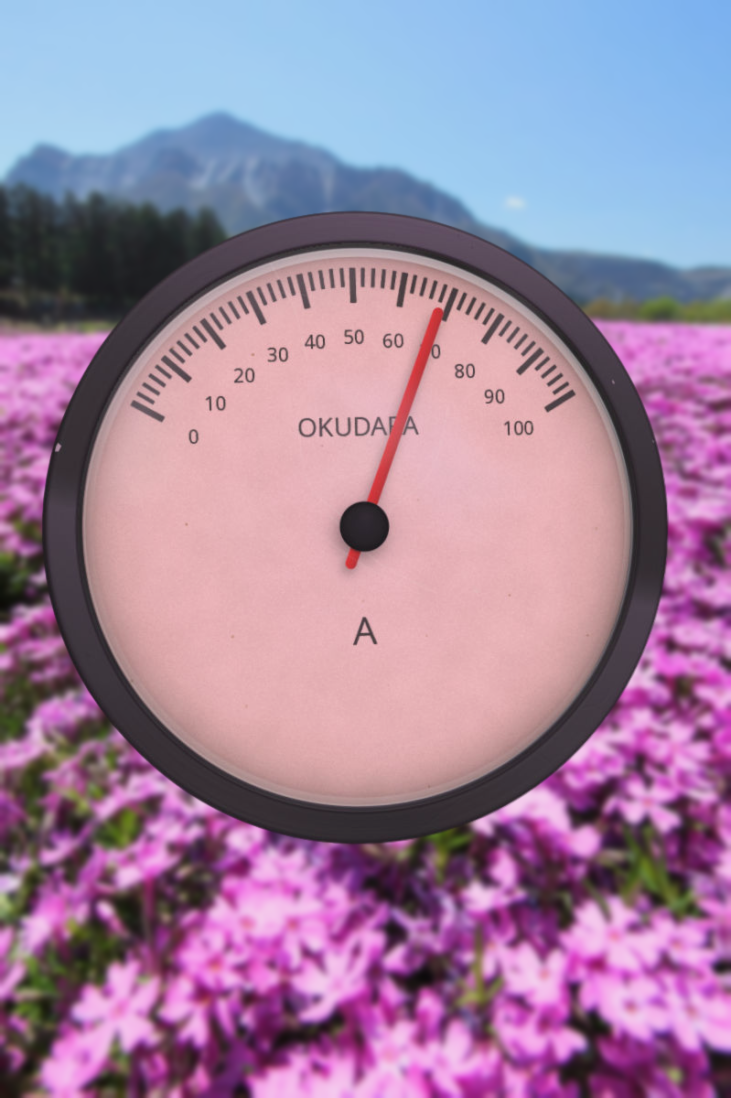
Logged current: 68 A
